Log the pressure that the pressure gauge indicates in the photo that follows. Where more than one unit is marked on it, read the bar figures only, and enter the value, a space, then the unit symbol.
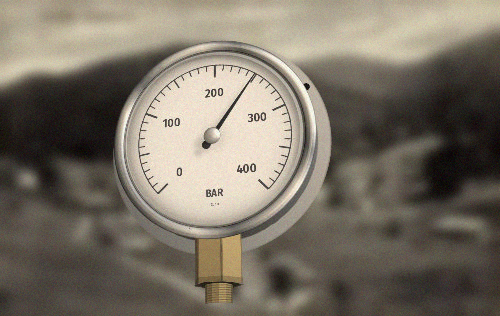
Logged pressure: 250 bar
